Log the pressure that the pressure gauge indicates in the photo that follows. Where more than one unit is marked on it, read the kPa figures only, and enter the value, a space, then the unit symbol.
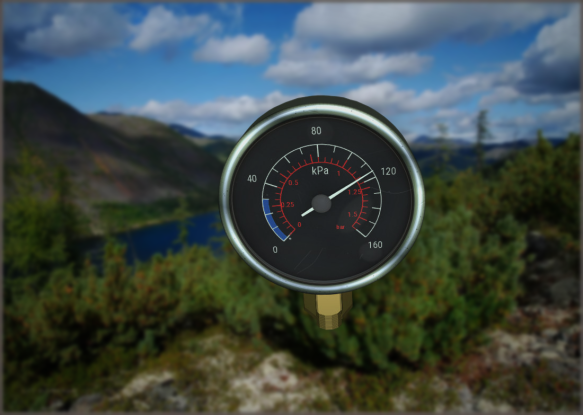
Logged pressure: 115 kPa
